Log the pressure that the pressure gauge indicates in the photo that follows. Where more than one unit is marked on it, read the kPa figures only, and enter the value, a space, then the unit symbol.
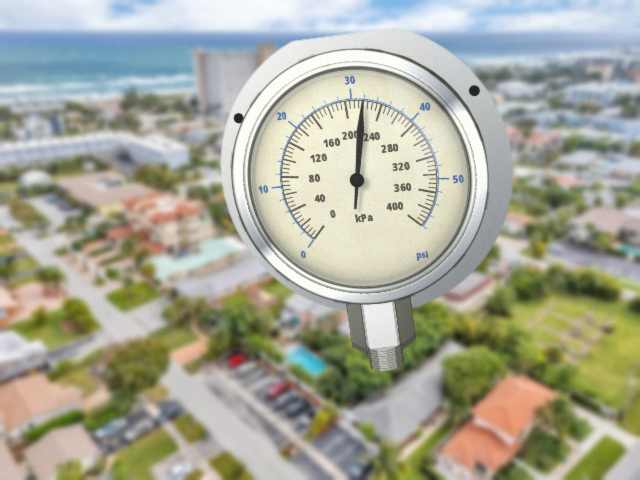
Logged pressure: 220 kPa
